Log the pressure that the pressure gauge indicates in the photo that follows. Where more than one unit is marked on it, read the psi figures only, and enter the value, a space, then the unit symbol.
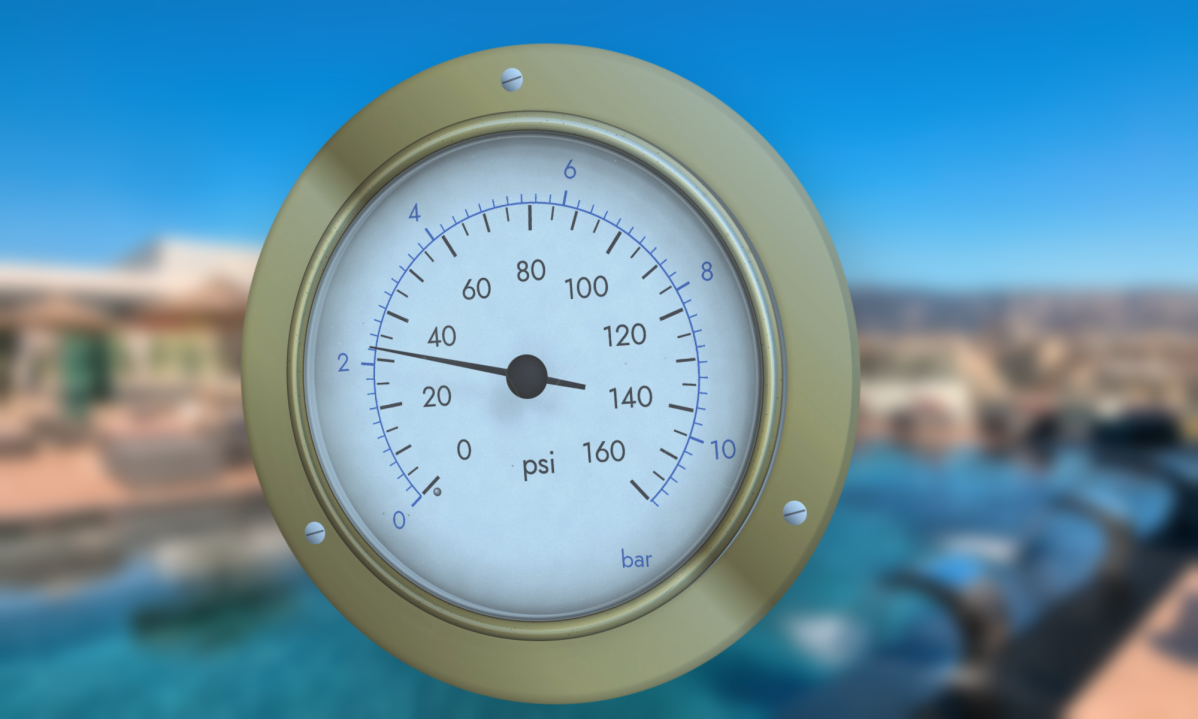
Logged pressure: 32.5 psi
